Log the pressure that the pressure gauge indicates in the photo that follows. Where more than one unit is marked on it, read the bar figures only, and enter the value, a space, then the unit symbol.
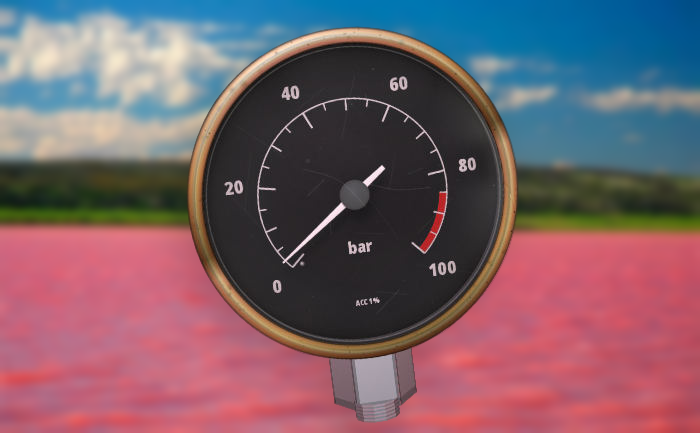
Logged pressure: 2.5 bar
